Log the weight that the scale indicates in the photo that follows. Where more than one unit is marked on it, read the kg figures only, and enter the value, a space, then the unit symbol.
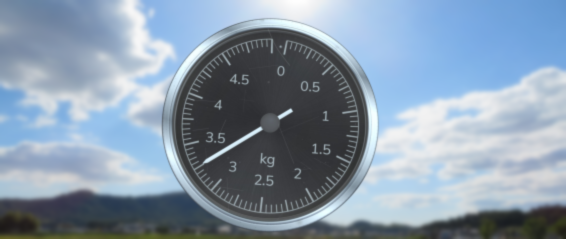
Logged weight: 3.25 kg
